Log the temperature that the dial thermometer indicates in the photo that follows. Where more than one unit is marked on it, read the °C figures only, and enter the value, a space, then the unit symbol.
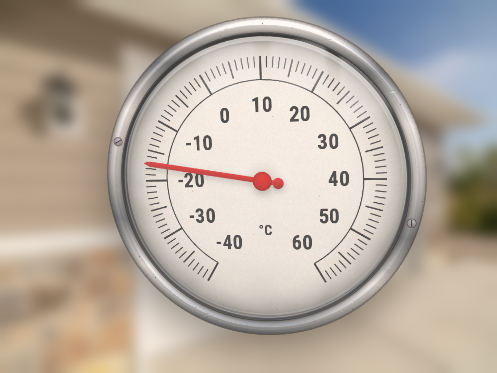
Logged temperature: -17 °C
